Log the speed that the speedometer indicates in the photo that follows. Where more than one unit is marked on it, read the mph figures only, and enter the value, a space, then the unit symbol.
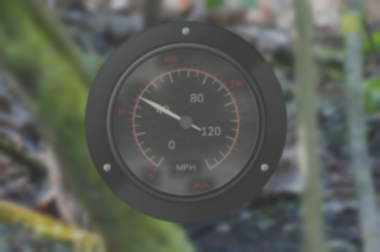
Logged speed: 40 mph
